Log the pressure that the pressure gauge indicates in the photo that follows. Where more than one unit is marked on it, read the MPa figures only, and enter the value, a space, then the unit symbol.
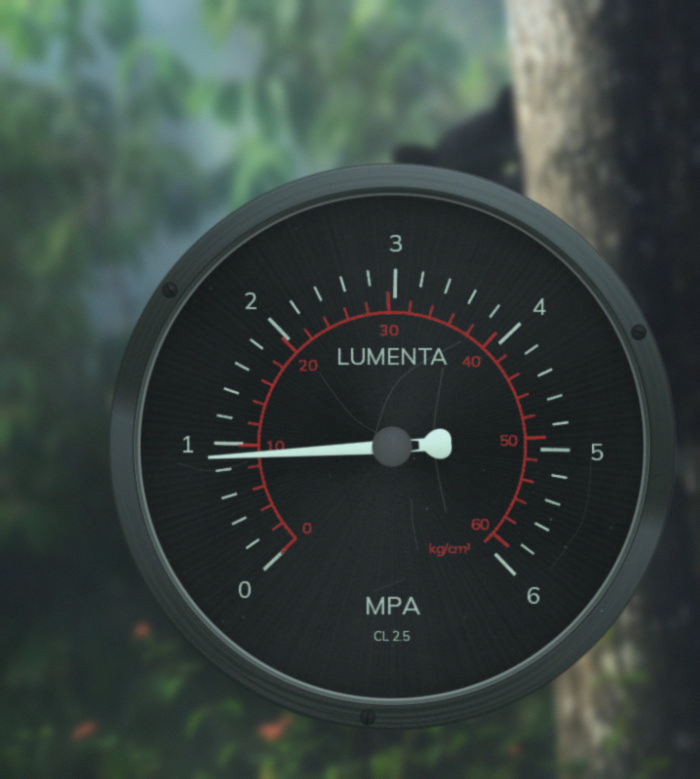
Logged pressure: 0.9 MPa
